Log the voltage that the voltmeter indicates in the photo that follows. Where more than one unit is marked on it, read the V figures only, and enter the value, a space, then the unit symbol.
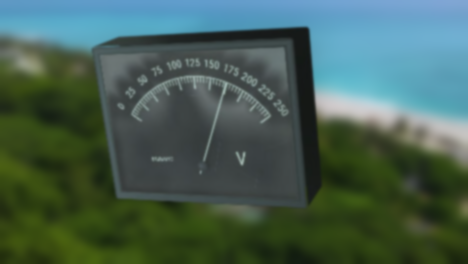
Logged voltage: 175 V
